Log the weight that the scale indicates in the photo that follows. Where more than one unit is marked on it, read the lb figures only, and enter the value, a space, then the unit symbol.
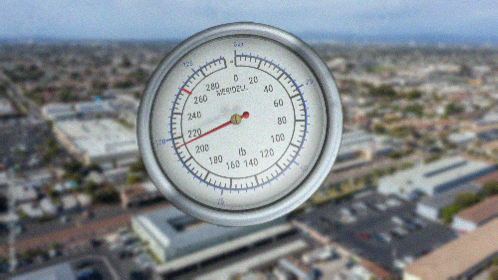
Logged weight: 212 lb
